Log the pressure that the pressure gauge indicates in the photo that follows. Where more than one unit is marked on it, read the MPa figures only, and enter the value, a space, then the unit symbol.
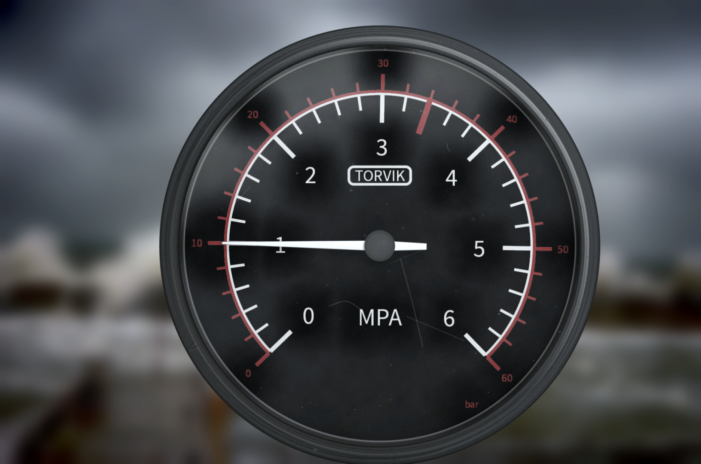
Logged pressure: 1 MPa
